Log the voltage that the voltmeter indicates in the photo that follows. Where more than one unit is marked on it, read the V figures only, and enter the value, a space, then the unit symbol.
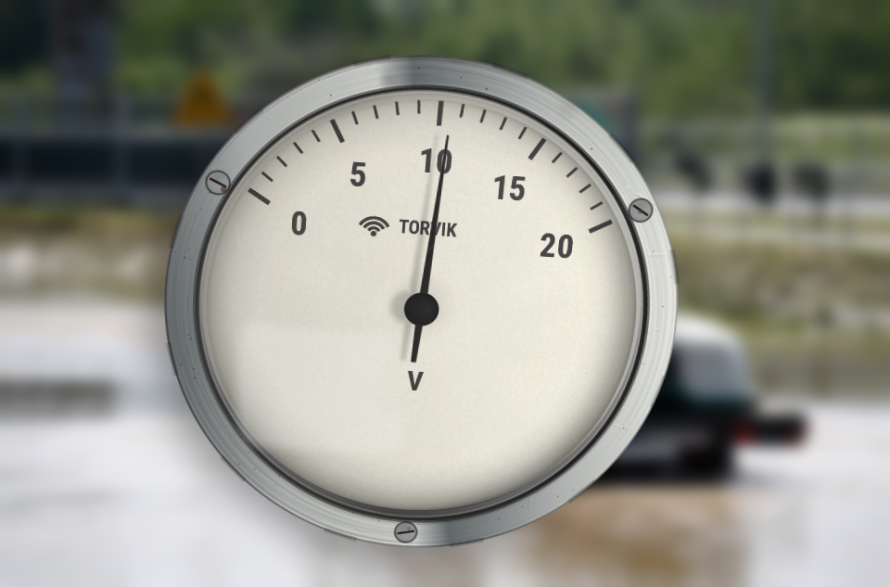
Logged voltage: 10.5 V
